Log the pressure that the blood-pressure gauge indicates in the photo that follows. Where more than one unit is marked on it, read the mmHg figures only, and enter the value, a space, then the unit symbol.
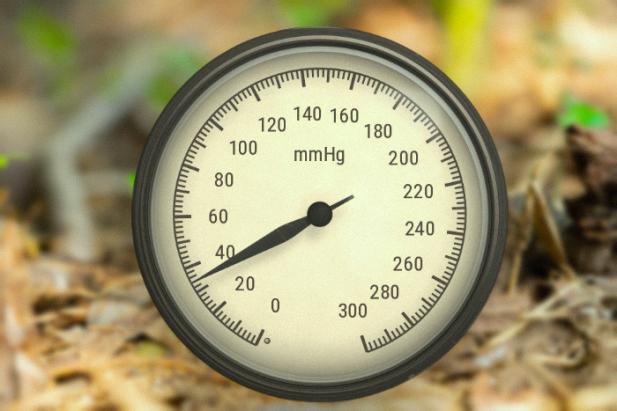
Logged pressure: 34 mmHg
